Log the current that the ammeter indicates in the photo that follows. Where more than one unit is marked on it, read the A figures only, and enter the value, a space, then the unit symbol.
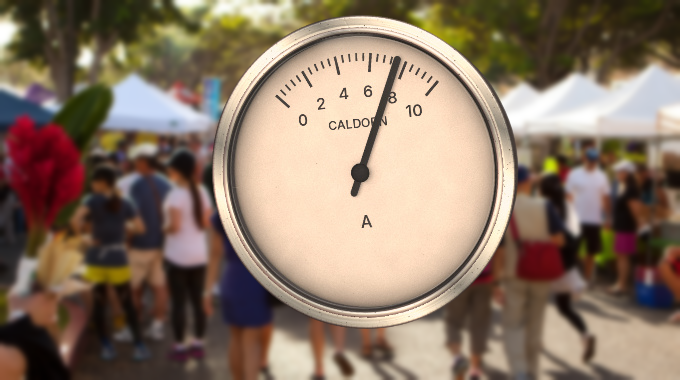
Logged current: 7.6 A
